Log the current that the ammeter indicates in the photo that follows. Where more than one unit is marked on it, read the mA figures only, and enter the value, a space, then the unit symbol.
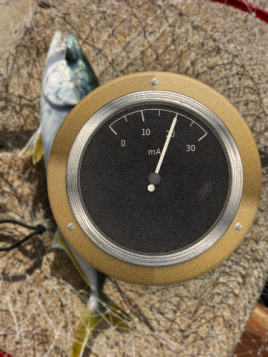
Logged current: 20 mA
